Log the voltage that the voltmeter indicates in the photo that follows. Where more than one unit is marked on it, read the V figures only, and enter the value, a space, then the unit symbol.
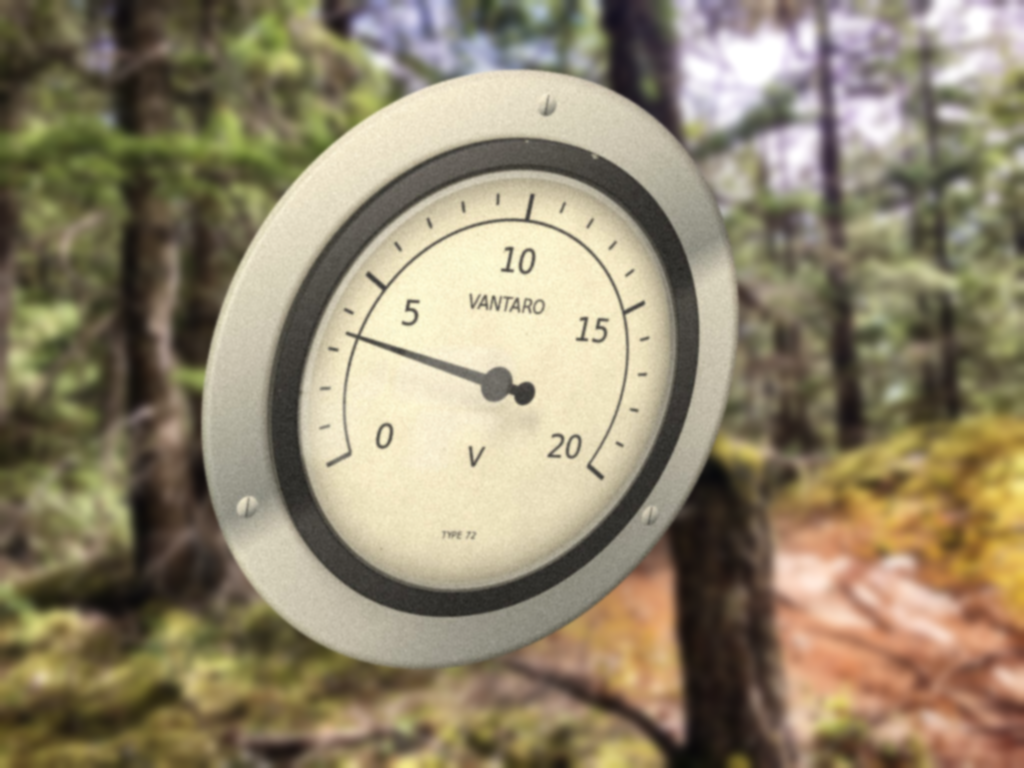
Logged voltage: 3.5 V
